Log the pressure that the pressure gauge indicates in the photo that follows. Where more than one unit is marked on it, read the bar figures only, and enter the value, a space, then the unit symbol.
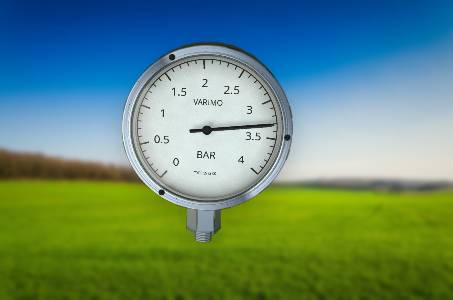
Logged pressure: 3.3 bar
